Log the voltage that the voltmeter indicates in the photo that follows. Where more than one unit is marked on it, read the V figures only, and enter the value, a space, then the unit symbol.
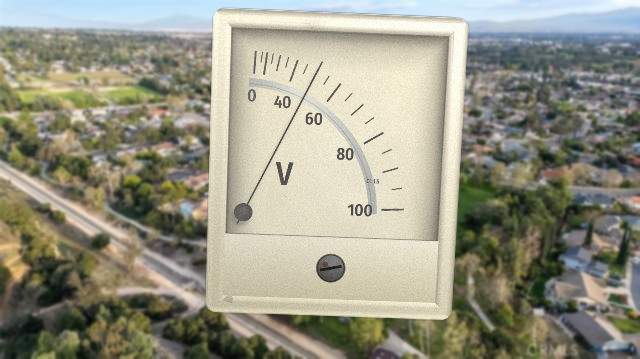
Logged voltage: 50 V
